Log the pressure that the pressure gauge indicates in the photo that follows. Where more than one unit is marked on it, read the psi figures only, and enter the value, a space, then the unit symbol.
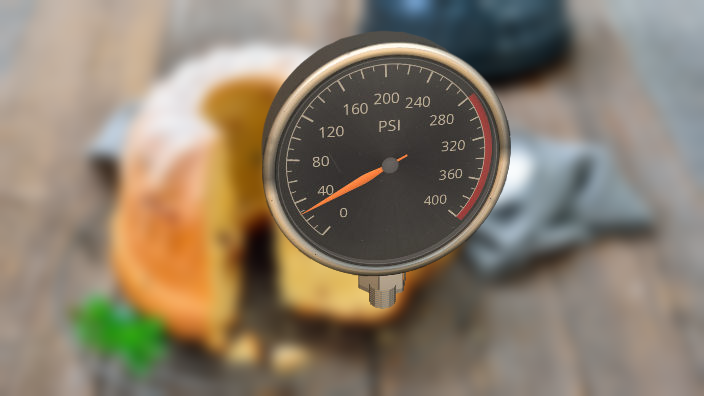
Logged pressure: 30 psi
